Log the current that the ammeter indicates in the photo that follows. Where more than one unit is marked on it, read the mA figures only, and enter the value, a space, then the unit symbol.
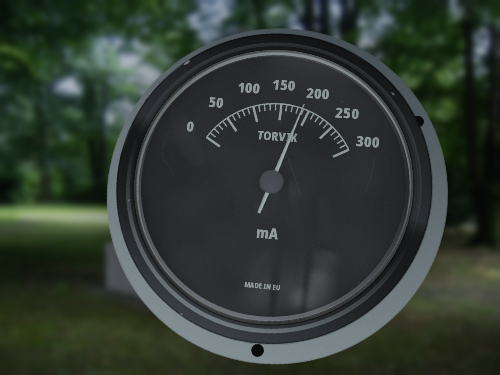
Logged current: 190 mA
